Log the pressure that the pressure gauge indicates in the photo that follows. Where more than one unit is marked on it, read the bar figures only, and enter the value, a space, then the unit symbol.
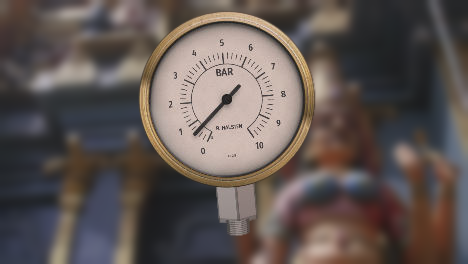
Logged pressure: 0.6 bar
